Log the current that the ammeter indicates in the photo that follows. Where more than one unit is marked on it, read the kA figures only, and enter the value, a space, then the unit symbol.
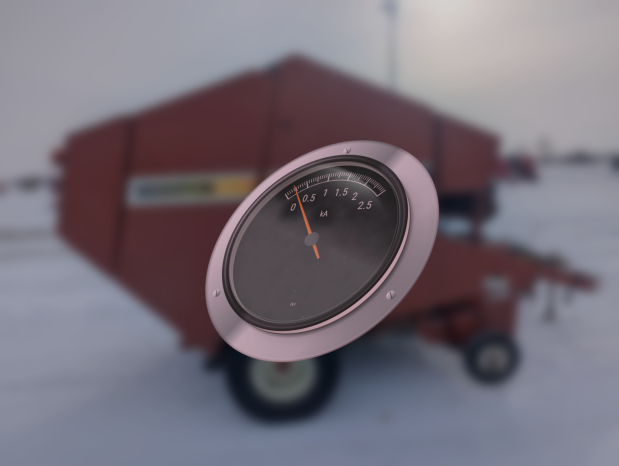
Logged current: 0.25 kA
